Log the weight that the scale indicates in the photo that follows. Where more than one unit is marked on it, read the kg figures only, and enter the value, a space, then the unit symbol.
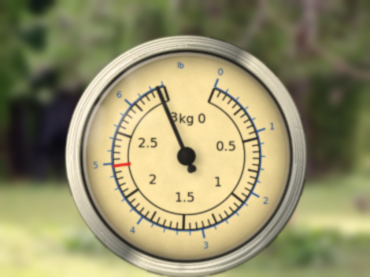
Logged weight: 2.95 kg
